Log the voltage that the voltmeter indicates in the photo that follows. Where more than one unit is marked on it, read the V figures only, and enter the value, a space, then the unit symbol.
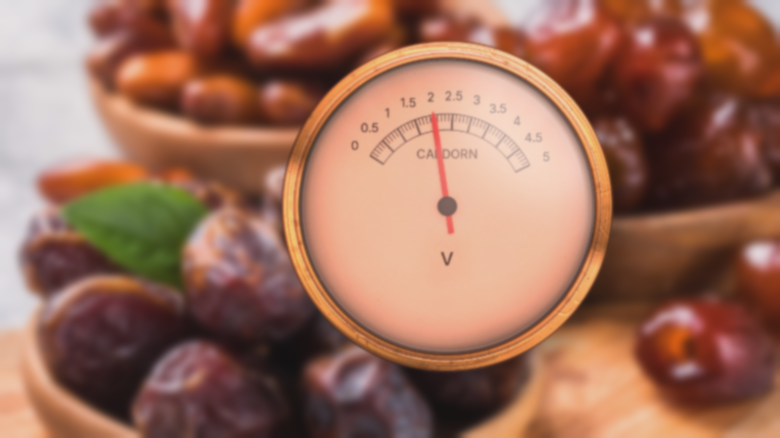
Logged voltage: 2 V
